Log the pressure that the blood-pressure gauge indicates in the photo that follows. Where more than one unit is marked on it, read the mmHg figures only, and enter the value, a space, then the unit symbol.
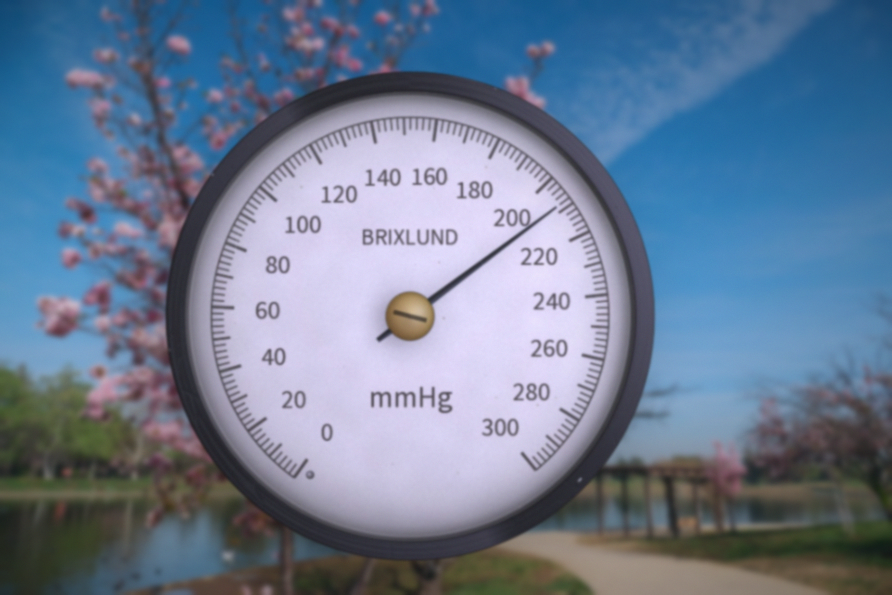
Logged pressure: 208 mmHg
